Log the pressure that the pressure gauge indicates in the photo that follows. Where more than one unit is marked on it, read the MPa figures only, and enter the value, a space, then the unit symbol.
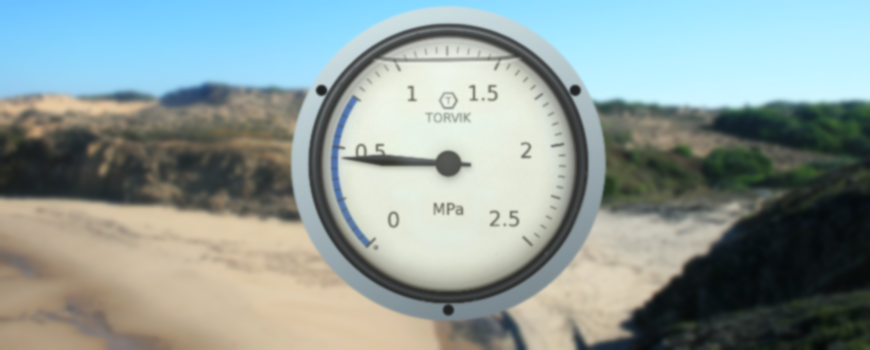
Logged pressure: 0.45 MPa
